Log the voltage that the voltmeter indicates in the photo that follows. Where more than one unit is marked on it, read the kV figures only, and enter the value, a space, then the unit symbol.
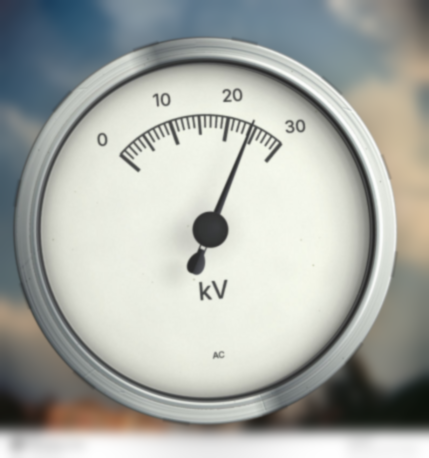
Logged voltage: 24 kV
